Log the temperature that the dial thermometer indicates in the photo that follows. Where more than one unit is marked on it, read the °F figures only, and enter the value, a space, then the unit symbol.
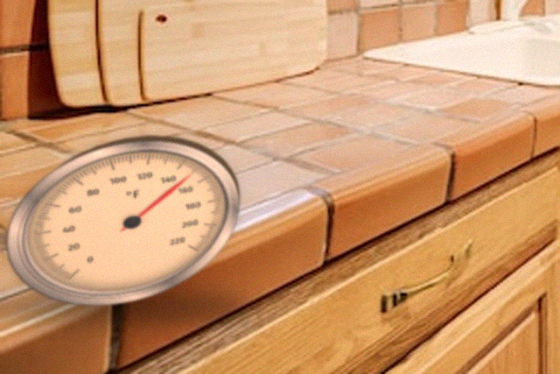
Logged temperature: 150 °F
